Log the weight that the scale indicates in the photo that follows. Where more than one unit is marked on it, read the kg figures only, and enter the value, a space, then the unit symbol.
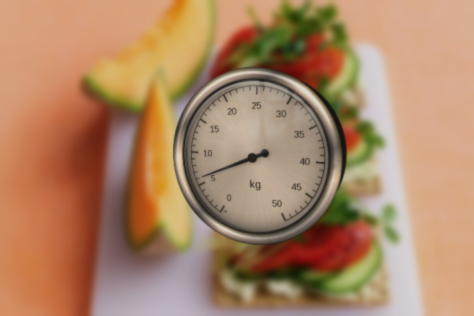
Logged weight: 6 kg
